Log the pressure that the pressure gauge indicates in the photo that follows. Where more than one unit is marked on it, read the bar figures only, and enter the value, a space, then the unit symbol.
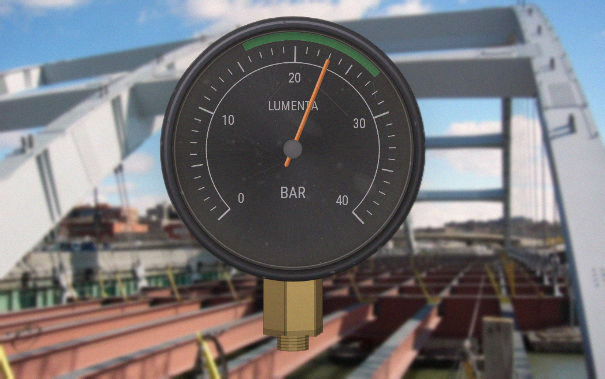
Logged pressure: 23 bar
